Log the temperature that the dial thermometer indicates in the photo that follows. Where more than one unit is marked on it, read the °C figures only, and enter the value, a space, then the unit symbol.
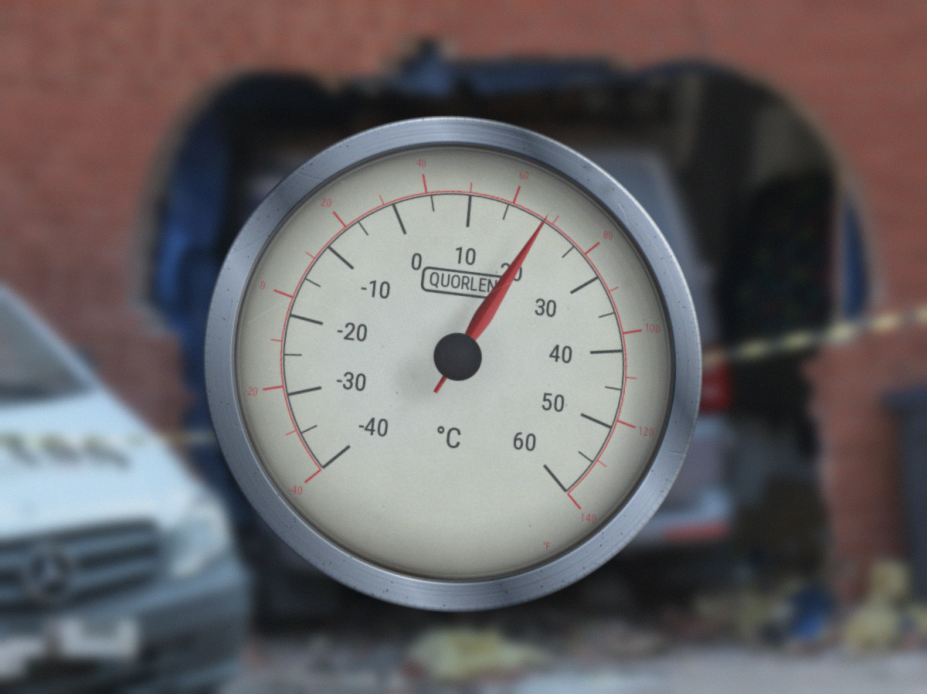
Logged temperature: 20 °C
